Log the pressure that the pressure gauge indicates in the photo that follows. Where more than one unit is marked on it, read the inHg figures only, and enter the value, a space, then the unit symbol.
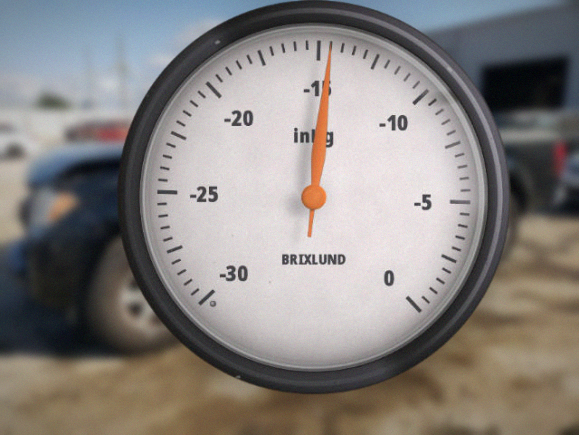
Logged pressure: -14.5 inHg
